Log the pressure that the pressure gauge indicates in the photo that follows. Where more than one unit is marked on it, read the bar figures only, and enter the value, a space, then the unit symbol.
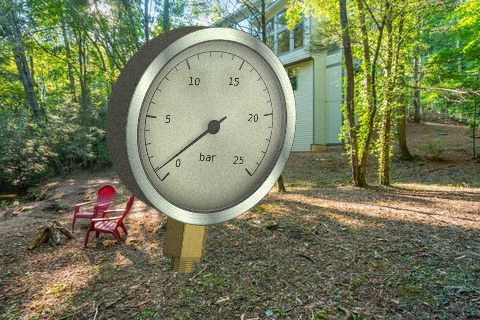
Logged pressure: 1 bar
